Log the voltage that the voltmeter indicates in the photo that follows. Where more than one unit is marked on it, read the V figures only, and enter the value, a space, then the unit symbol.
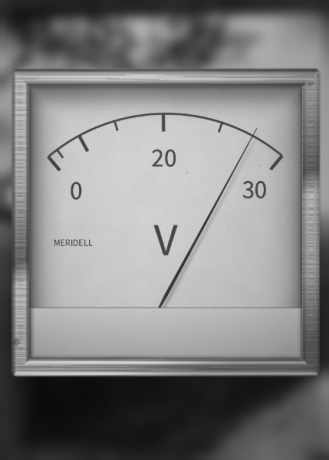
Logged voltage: 27.5 V
